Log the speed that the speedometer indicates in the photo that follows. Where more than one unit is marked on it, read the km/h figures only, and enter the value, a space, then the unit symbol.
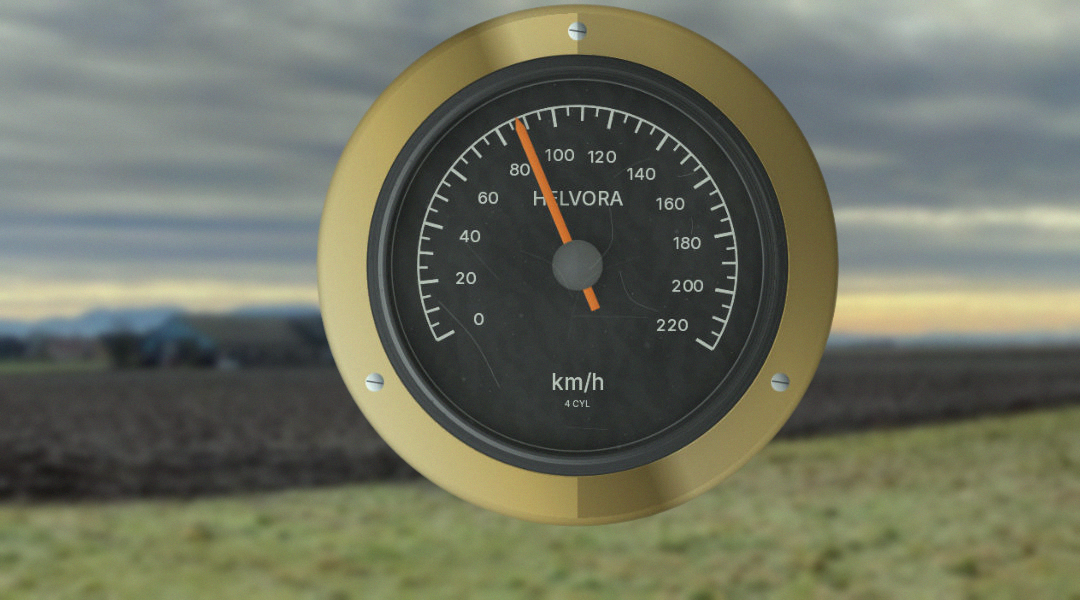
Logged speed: 87.5 km/h
